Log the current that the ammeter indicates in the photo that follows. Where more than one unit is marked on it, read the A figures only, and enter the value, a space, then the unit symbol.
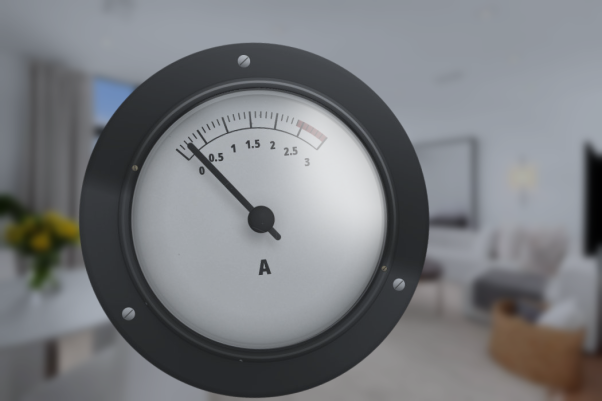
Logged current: 0.2 A
